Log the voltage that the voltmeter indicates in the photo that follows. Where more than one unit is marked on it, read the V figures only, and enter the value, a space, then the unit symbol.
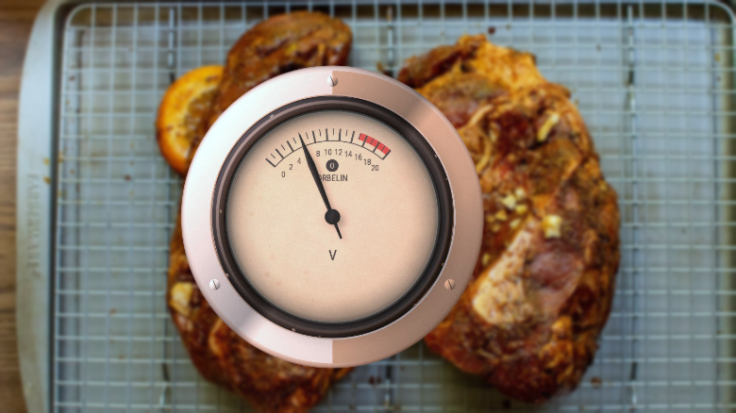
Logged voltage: 6 V
